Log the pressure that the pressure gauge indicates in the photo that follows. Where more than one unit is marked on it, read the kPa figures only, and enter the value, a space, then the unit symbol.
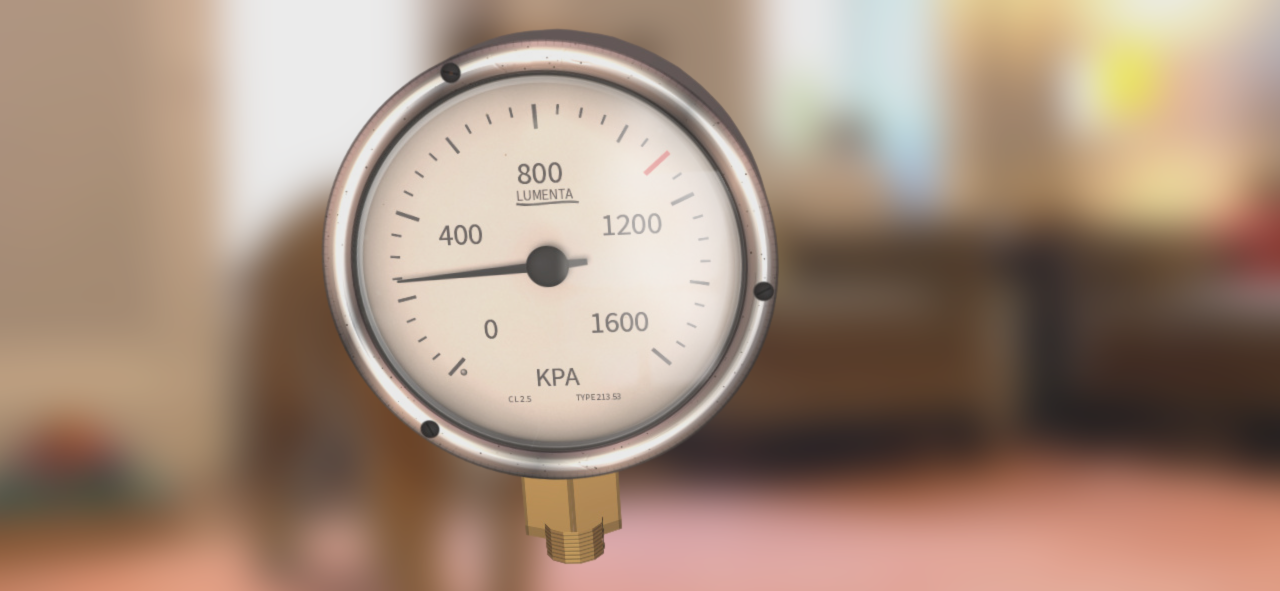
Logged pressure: 250 kPa
